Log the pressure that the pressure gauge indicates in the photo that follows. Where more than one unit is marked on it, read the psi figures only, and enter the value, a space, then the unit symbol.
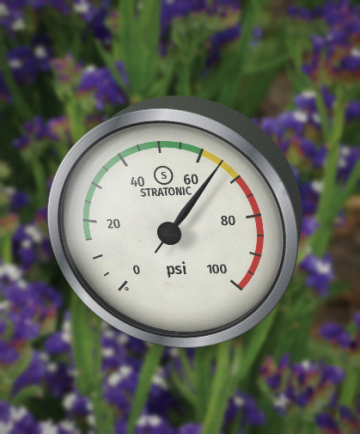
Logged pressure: 65 psi
